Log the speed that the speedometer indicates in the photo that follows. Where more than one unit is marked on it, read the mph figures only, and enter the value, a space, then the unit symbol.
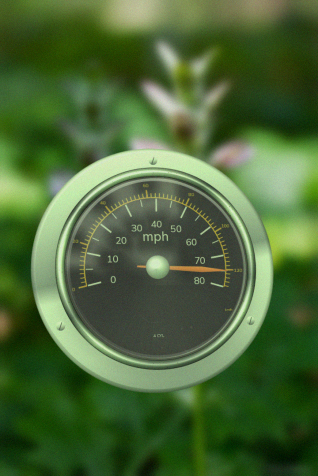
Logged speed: 75 mph
